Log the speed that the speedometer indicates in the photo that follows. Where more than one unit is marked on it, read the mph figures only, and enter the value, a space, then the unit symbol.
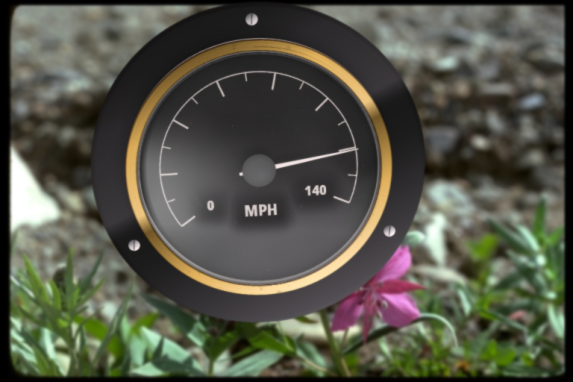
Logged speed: 120 mph
